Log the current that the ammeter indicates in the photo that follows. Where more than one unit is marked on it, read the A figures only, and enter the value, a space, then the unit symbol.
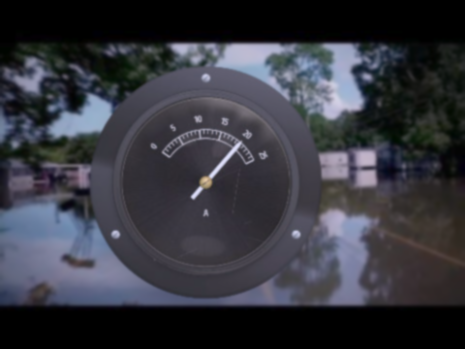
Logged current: 20 A
